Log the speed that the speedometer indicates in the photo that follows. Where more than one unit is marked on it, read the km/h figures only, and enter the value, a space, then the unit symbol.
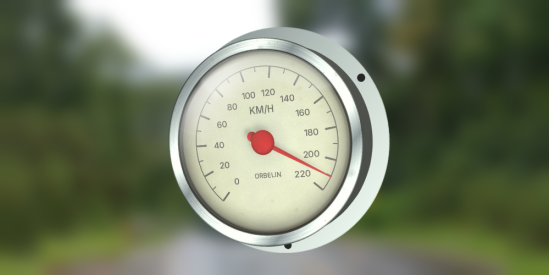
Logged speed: 210 km/h
